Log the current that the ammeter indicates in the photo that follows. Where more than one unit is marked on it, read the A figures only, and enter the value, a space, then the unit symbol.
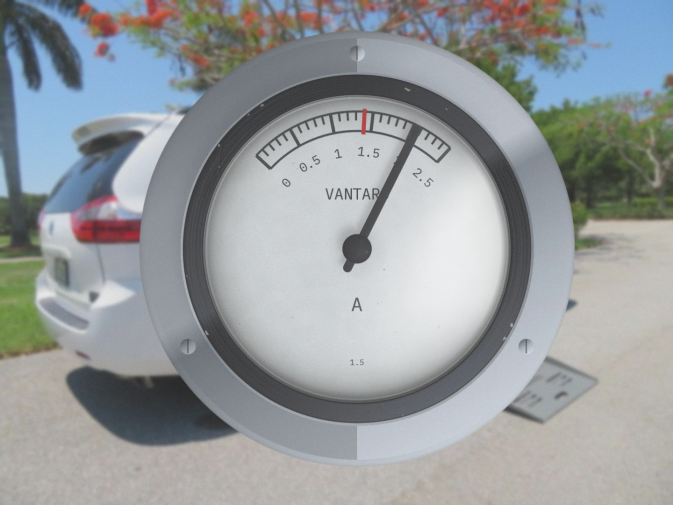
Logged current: 2.05 A
